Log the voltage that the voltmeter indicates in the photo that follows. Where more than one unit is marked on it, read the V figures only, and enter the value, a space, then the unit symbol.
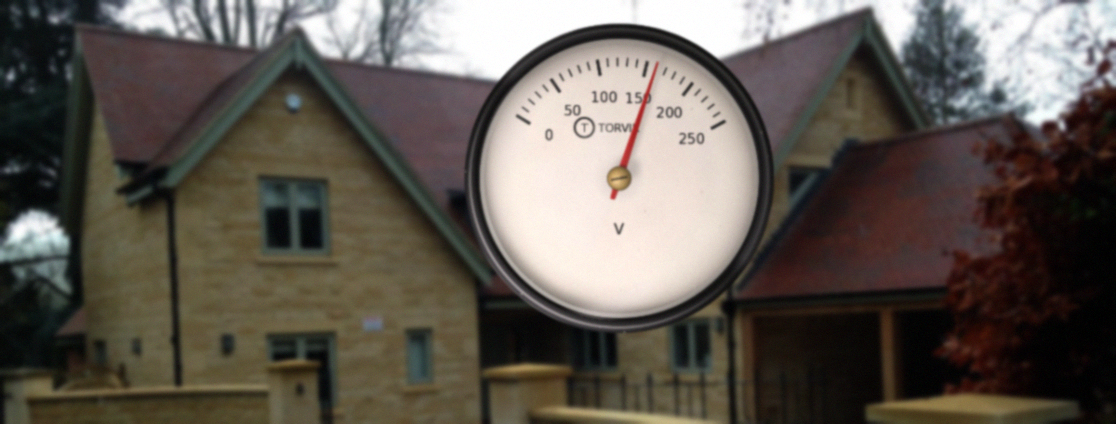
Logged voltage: 160 V
